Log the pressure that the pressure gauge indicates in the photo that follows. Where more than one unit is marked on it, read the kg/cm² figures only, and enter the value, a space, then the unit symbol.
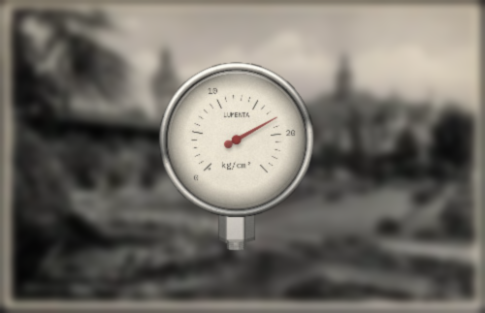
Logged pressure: 18 kg/cm²
